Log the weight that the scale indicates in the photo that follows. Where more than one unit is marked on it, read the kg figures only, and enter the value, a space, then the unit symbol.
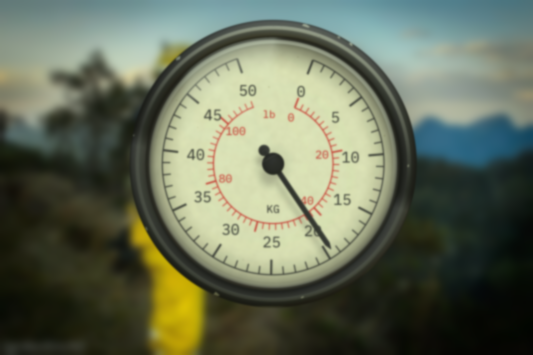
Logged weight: 19.5 kg
